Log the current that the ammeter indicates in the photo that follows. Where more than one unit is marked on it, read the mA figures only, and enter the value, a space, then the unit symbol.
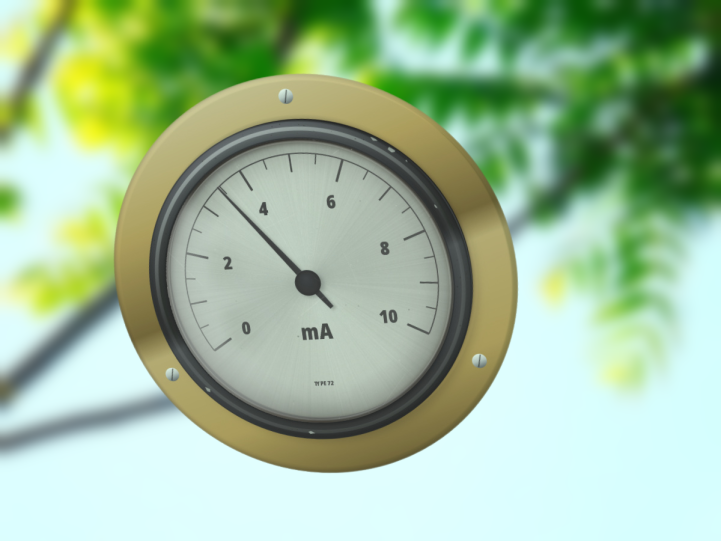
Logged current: 3.5 mA
